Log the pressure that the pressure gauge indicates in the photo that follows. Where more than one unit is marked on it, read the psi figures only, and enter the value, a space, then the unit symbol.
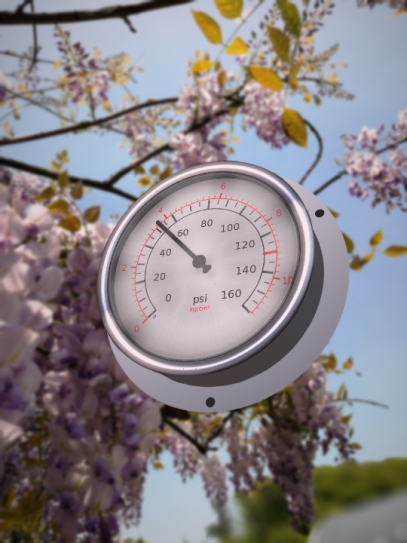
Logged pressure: 52.5 psi
